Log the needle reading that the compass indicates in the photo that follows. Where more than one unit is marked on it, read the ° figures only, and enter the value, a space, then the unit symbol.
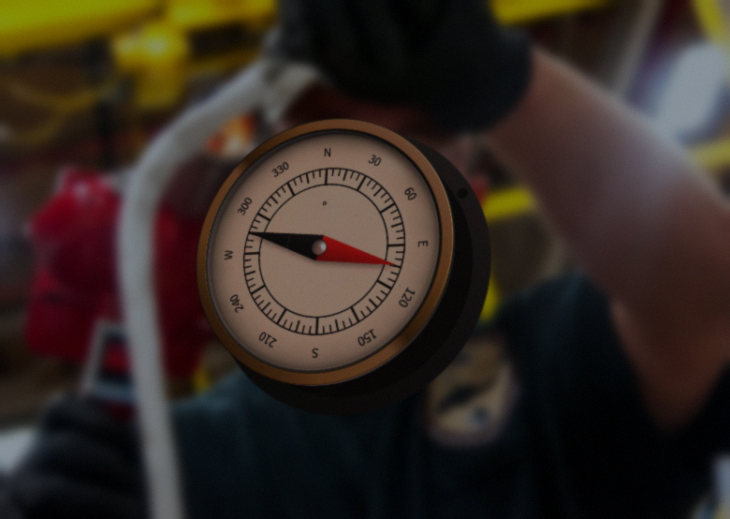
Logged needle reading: 105 °
